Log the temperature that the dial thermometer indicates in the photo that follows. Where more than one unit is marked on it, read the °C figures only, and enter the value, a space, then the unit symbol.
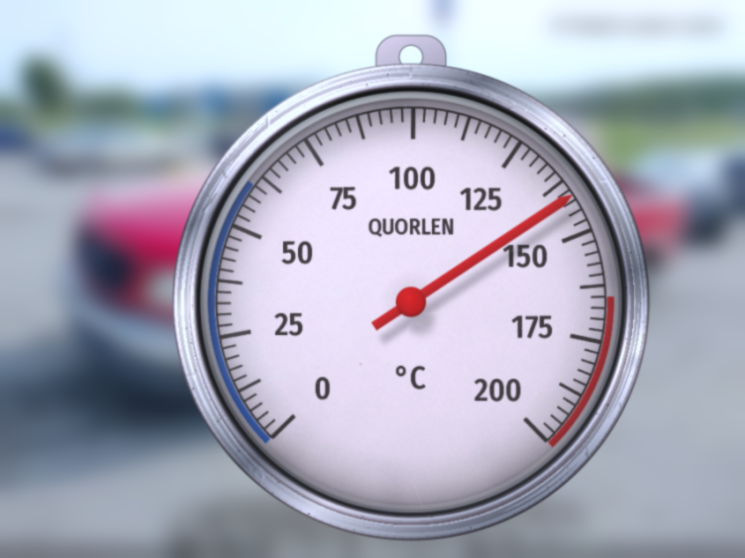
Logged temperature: 141.25 °C
